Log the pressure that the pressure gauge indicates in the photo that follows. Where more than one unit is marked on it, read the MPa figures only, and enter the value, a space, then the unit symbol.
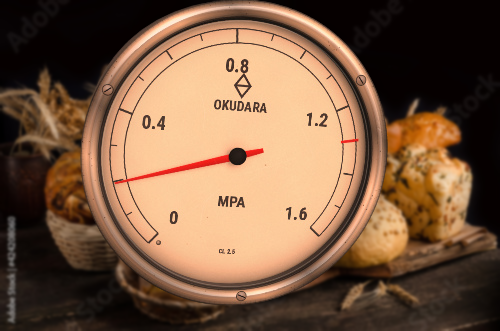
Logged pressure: 0.2 MPa
